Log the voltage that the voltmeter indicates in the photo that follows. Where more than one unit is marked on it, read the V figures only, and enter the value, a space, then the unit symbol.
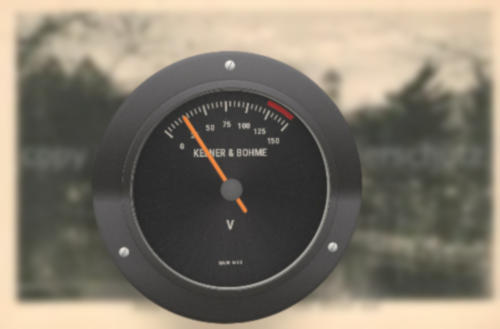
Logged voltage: 25 V
